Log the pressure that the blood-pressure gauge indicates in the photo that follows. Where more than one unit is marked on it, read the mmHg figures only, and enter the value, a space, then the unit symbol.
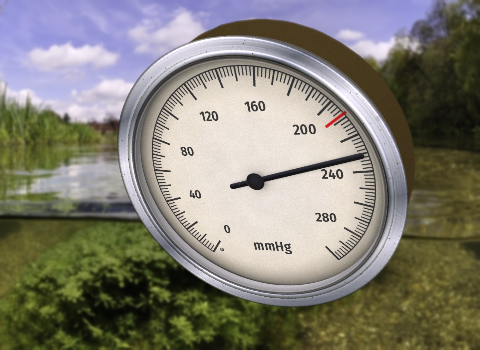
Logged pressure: 230 mmHg
